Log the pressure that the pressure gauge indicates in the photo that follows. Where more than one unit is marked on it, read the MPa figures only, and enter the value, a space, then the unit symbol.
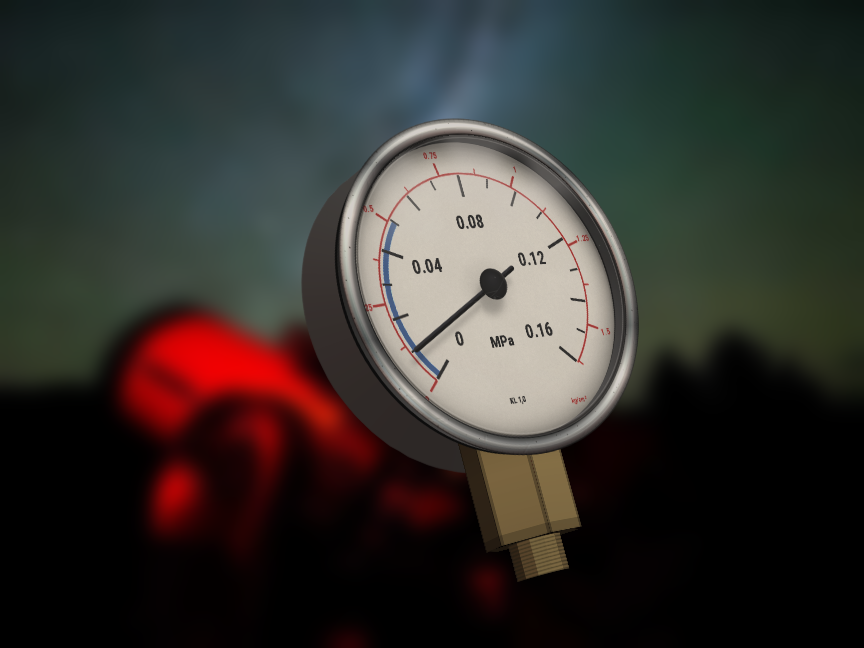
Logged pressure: 0.01 MPa
